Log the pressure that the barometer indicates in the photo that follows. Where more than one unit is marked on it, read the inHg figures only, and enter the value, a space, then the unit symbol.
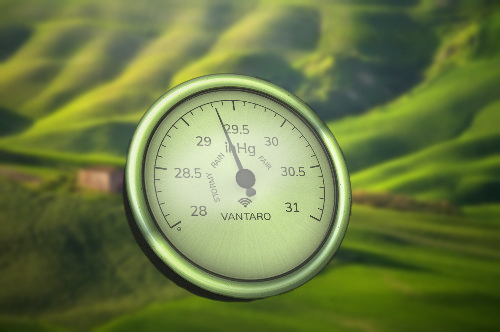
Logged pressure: 29.3 inHg
